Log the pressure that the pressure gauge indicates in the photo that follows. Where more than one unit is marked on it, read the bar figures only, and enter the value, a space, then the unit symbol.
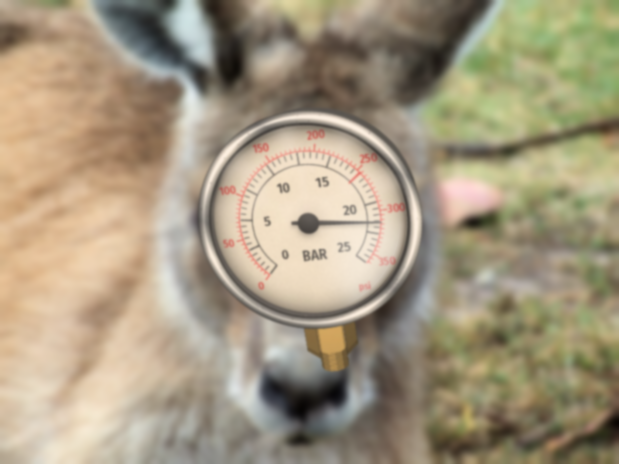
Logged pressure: 21.5 bar
